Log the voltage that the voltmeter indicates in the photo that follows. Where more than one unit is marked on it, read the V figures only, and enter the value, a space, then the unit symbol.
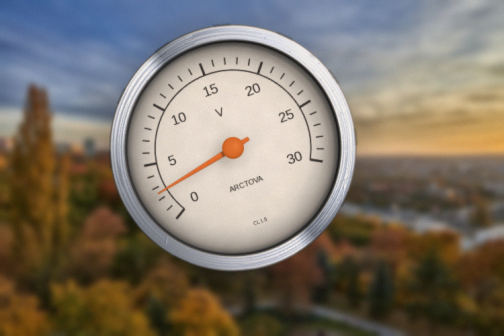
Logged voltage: 2.5 V
